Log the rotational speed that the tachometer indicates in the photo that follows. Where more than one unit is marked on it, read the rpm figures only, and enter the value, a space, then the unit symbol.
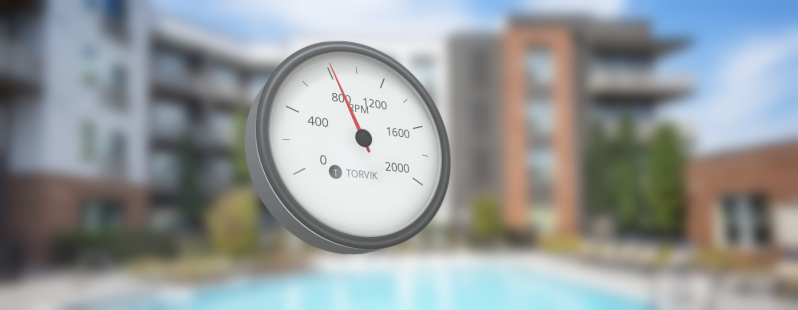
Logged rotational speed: 800 rpm
